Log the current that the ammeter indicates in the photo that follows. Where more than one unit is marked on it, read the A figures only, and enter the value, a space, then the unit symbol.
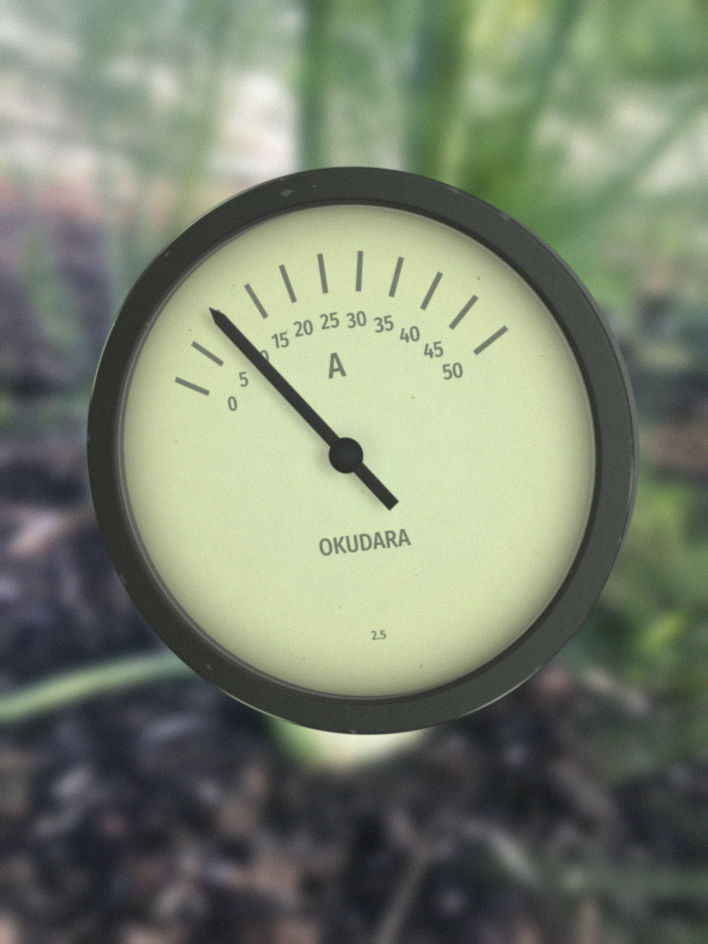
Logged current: 10 A
